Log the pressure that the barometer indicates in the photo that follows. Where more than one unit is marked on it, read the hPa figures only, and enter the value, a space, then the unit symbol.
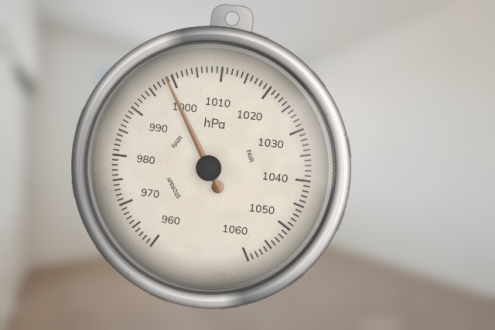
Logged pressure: 999 hPa
